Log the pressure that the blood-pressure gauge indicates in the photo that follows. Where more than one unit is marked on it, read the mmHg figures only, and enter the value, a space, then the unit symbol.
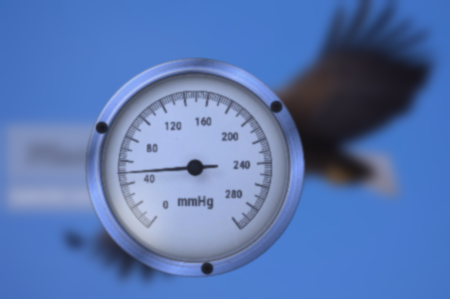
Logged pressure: 50 mmHg
